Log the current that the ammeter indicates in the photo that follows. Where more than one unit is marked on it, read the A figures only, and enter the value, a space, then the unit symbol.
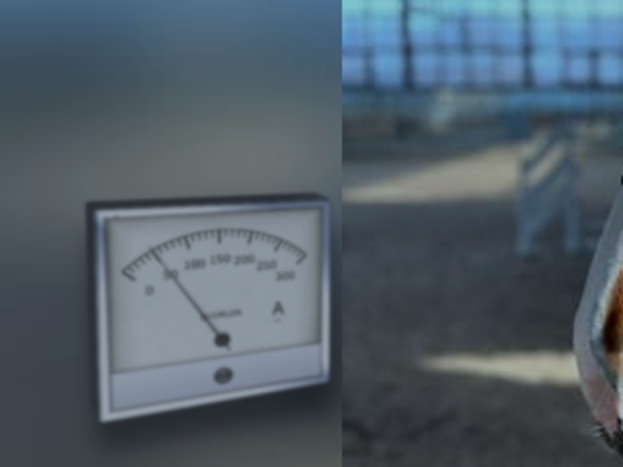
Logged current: 50 A
